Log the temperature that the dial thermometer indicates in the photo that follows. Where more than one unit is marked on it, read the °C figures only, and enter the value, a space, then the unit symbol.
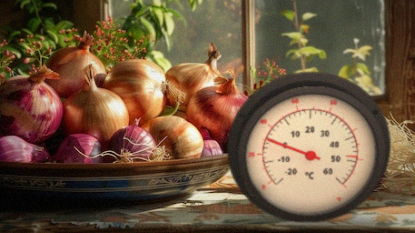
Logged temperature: 0 °C
